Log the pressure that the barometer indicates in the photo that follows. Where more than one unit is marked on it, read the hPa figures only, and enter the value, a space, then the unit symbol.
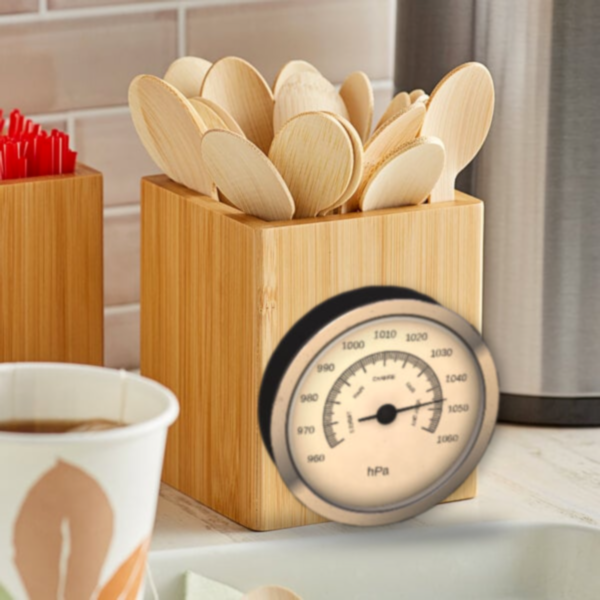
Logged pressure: 1045 hPa
